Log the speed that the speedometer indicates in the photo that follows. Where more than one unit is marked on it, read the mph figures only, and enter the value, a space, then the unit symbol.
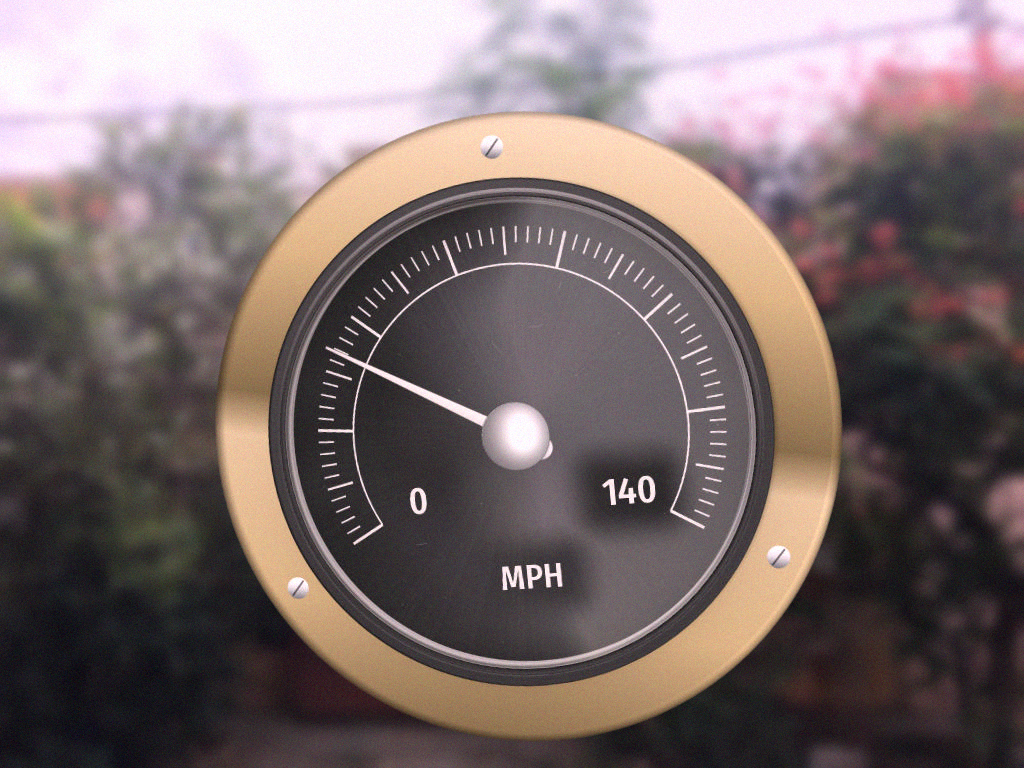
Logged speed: 34 mph
